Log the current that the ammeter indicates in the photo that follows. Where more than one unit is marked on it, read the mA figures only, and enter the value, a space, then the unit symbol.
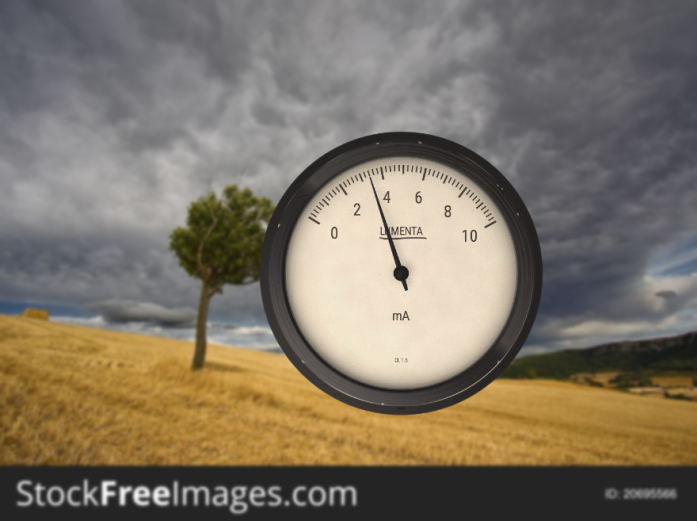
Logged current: 3.4 mA
